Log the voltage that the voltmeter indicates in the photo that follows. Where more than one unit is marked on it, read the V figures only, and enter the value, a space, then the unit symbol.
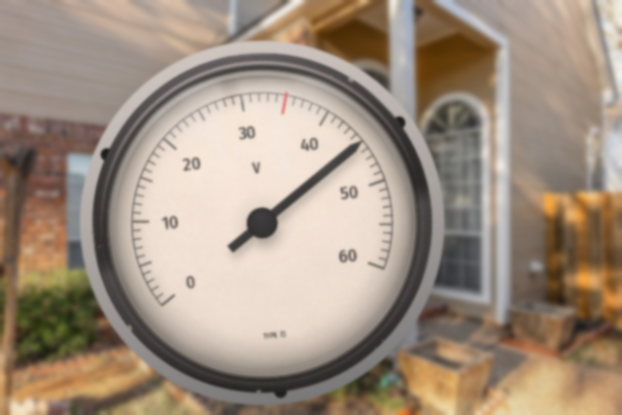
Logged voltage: 45 V
